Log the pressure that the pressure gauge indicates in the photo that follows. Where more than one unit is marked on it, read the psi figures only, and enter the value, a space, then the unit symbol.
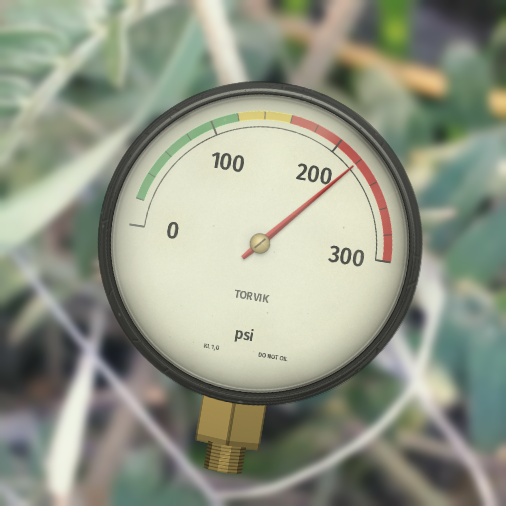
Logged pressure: 220 psi
